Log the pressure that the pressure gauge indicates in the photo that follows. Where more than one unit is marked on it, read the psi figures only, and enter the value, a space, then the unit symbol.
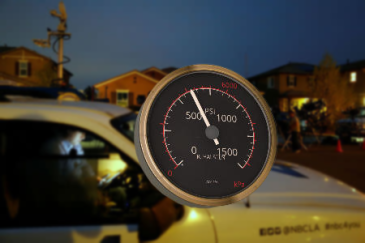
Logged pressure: 600 psi
